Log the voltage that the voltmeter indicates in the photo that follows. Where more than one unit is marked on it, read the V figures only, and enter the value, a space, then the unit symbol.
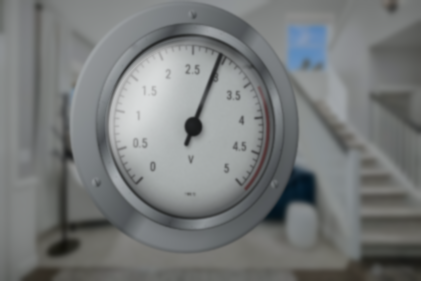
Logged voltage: 2.9 V
